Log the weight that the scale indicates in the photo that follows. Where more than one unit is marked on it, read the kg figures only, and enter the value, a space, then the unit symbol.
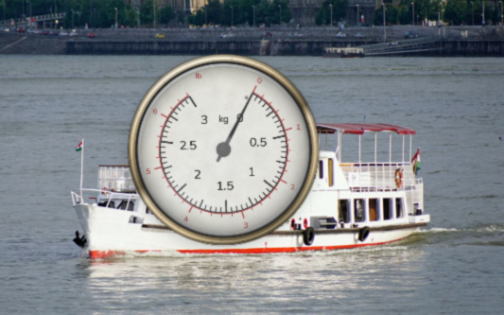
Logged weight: 0 kg
